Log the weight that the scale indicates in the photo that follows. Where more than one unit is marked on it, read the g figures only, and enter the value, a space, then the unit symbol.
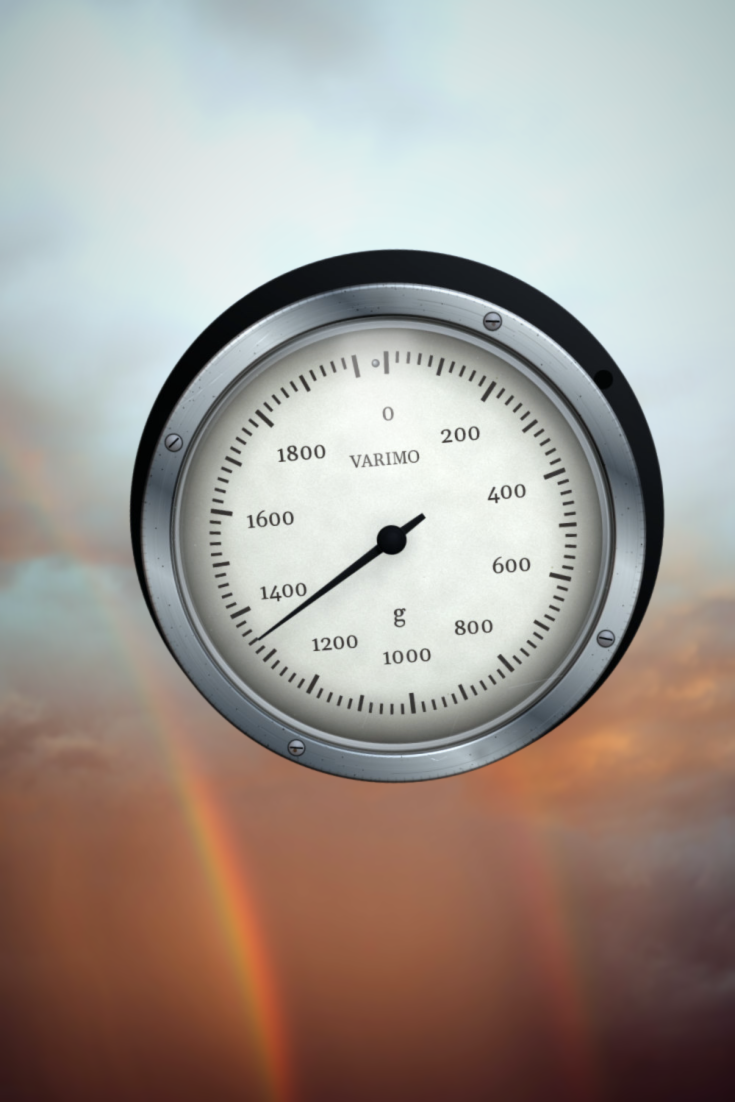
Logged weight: 1340 g
